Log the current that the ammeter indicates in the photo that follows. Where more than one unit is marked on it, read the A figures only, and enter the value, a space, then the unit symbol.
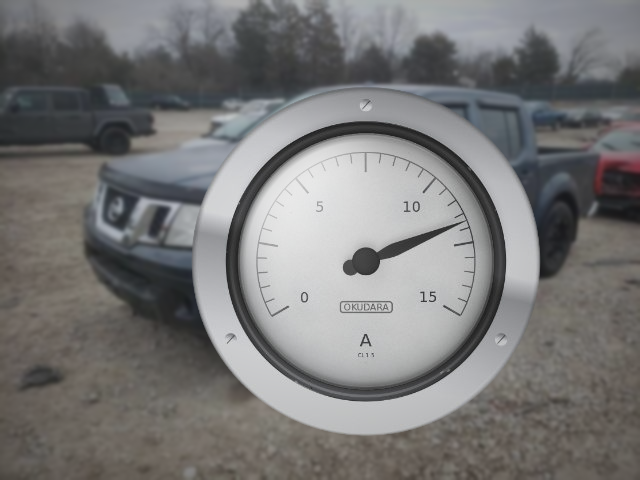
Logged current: 11.75 A
